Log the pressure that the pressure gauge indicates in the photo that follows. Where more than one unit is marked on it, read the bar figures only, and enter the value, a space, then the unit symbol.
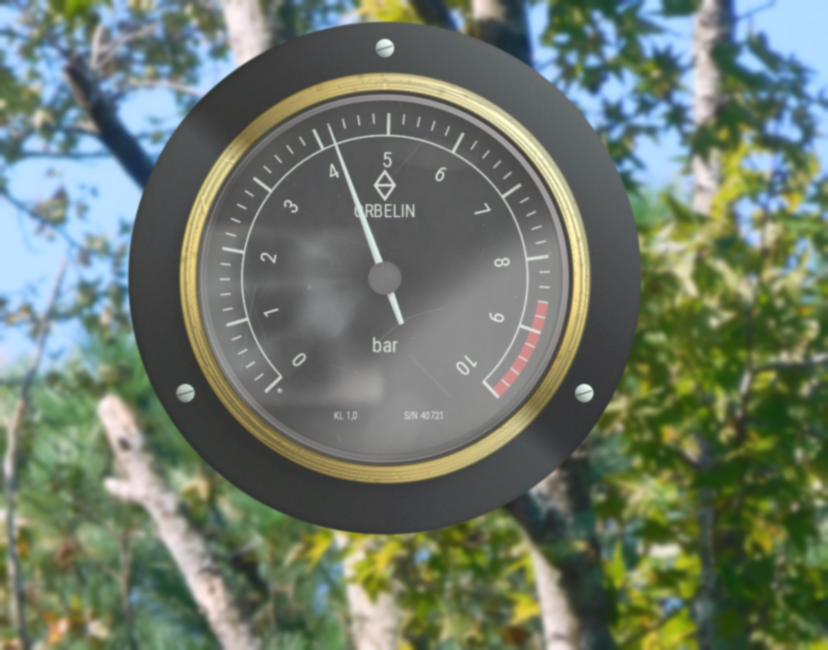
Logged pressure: 4.2 bar
